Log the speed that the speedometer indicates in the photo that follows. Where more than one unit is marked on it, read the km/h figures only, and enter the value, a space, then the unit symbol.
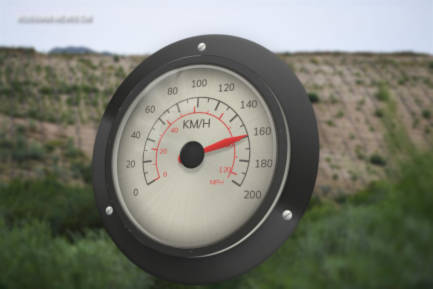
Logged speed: 160 km/h
